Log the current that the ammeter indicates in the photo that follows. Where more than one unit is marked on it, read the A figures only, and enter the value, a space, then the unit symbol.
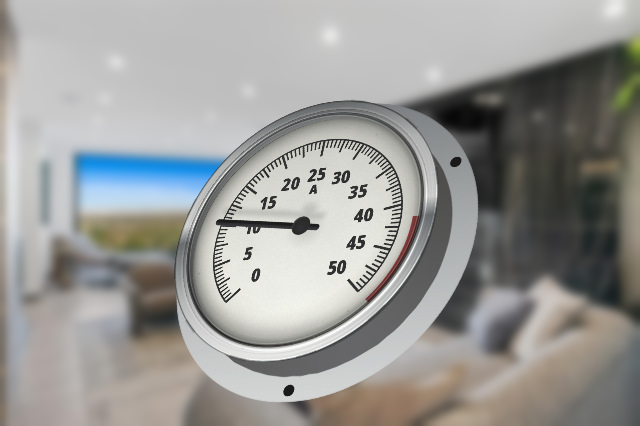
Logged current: 10 A
